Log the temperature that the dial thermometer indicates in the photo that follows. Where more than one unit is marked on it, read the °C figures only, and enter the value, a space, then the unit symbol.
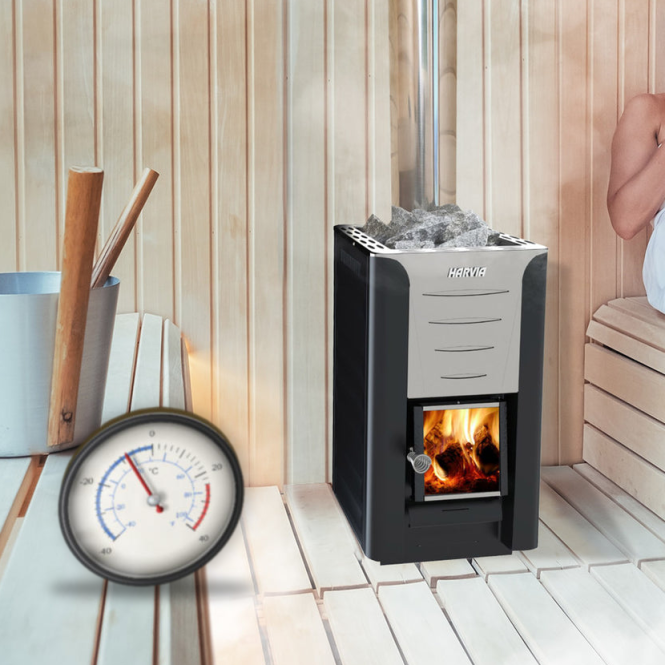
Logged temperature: -8 °C
